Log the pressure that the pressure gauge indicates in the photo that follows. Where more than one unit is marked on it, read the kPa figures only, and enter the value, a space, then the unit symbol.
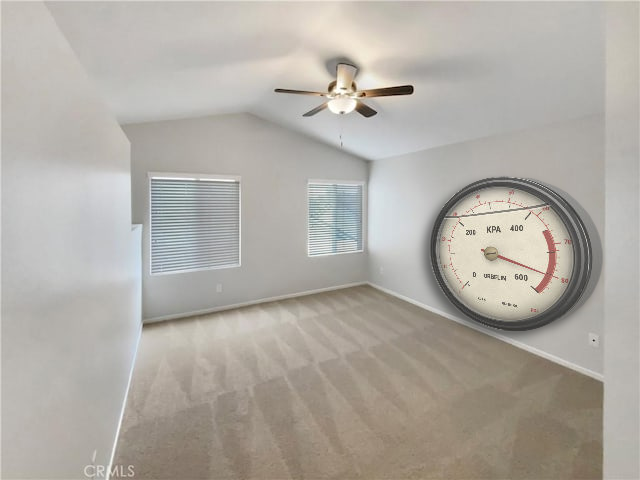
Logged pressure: 550 kPa
